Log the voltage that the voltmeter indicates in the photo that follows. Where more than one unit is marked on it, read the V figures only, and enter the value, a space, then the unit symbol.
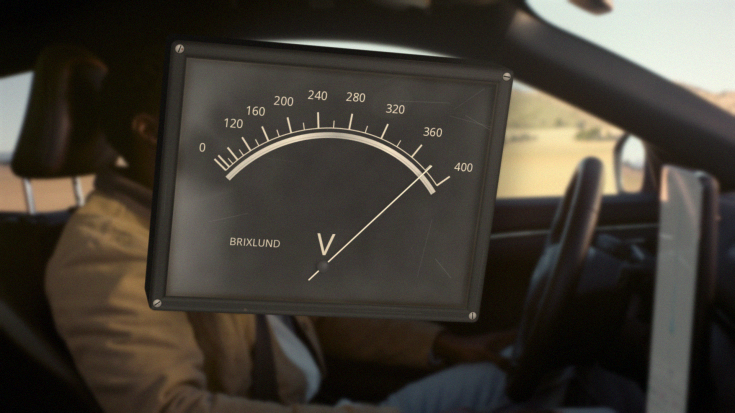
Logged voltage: 380 V
